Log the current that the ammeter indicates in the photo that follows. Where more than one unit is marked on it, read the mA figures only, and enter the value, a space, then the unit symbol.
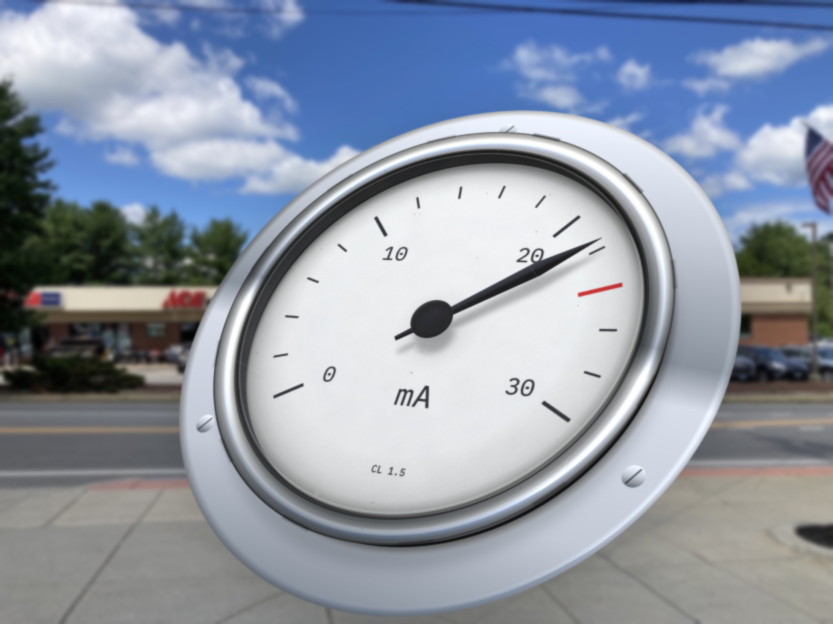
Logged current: 22 mA
